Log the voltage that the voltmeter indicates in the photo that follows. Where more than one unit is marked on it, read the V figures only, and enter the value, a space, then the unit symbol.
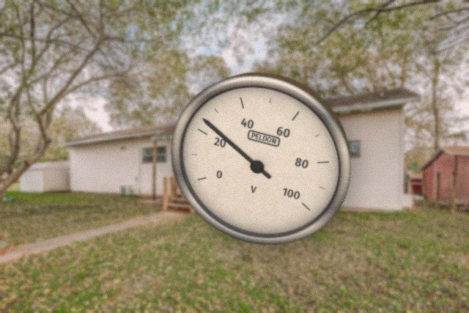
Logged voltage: 25 V
